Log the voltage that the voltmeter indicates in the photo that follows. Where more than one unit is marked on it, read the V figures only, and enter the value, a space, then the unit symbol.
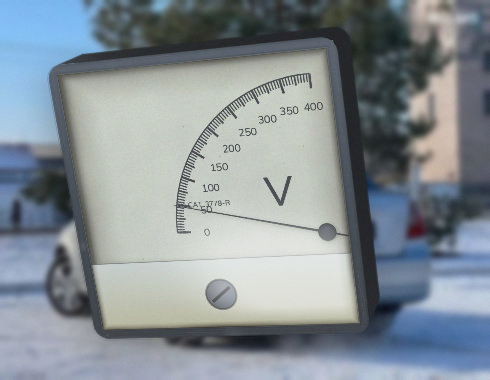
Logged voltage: 50 V
